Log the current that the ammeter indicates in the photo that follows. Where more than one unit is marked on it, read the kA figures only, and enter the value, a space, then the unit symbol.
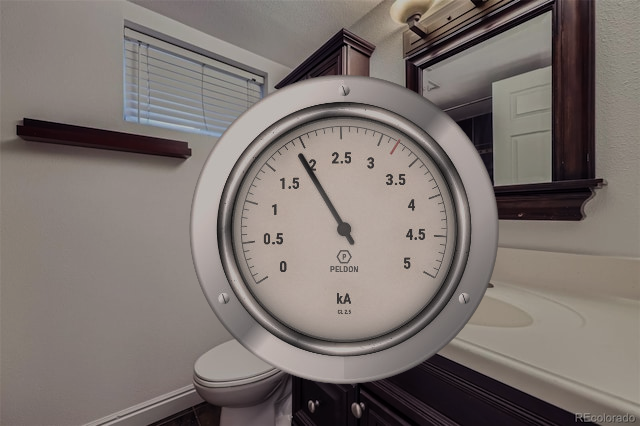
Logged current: 1.9 kA
